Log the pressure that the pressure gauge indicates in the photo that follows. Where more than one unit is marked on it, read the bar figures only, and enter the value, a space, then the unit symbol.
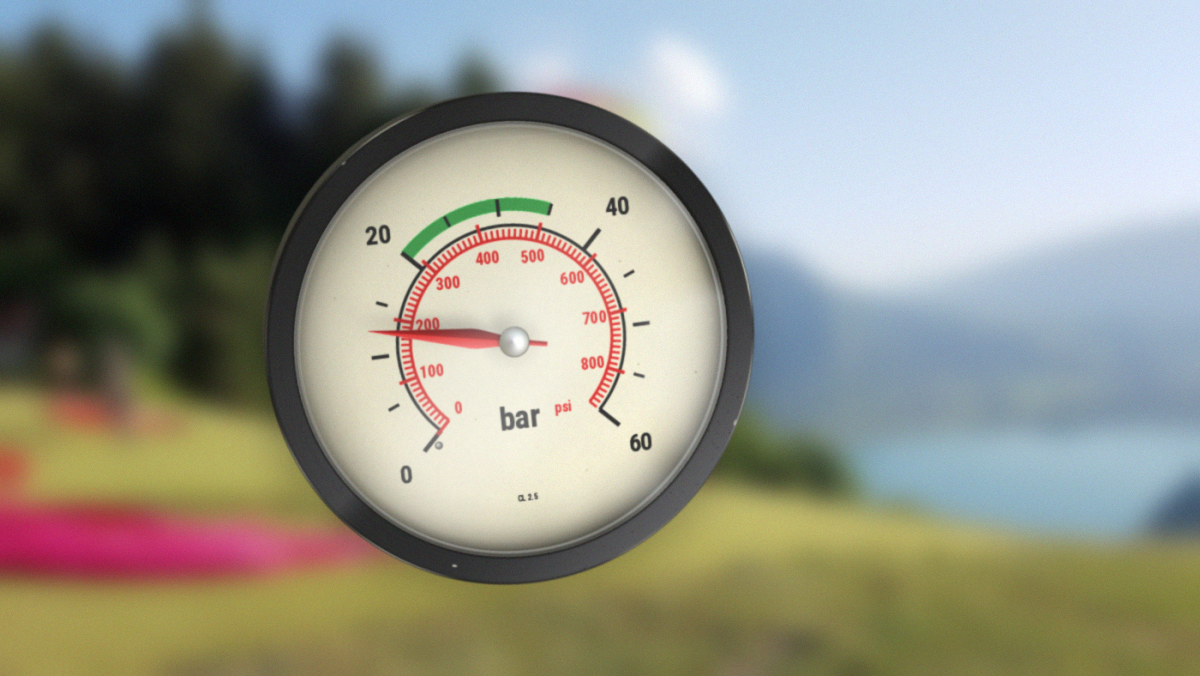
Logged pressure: 12.5 bar
